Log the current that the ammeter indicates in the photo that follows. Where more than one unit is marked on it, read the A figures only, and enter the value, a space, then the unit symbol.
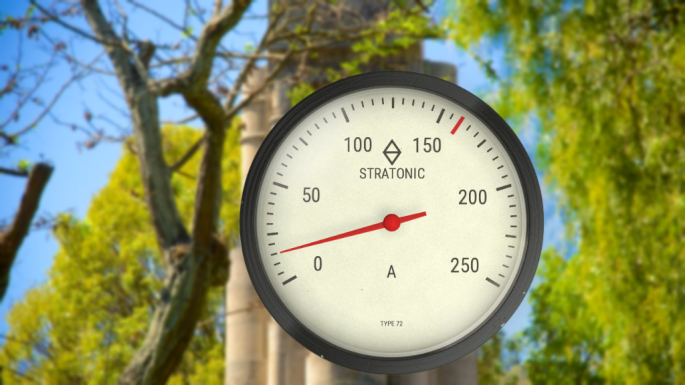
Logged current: 15 A
